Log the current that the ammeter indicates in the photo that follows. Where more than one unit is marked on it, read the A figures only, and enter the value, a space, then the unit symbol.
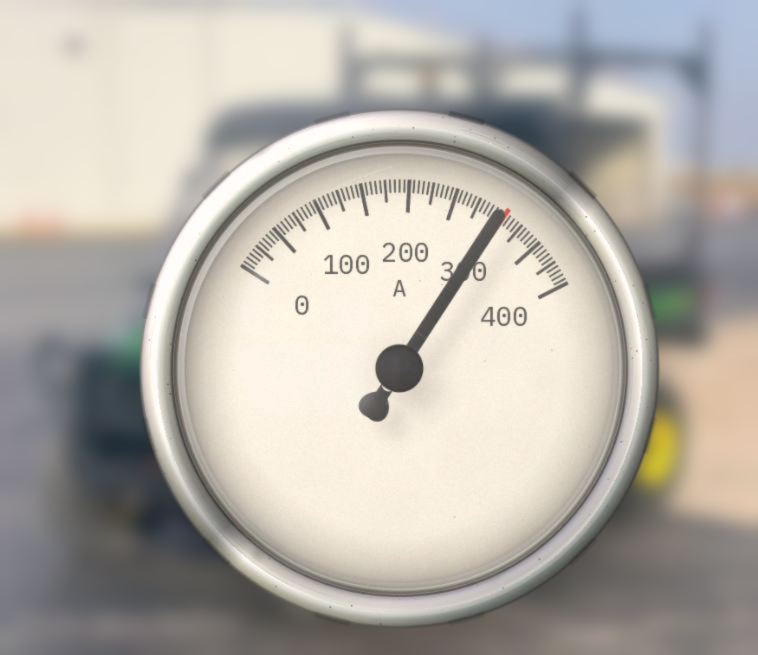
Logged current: 300 A
